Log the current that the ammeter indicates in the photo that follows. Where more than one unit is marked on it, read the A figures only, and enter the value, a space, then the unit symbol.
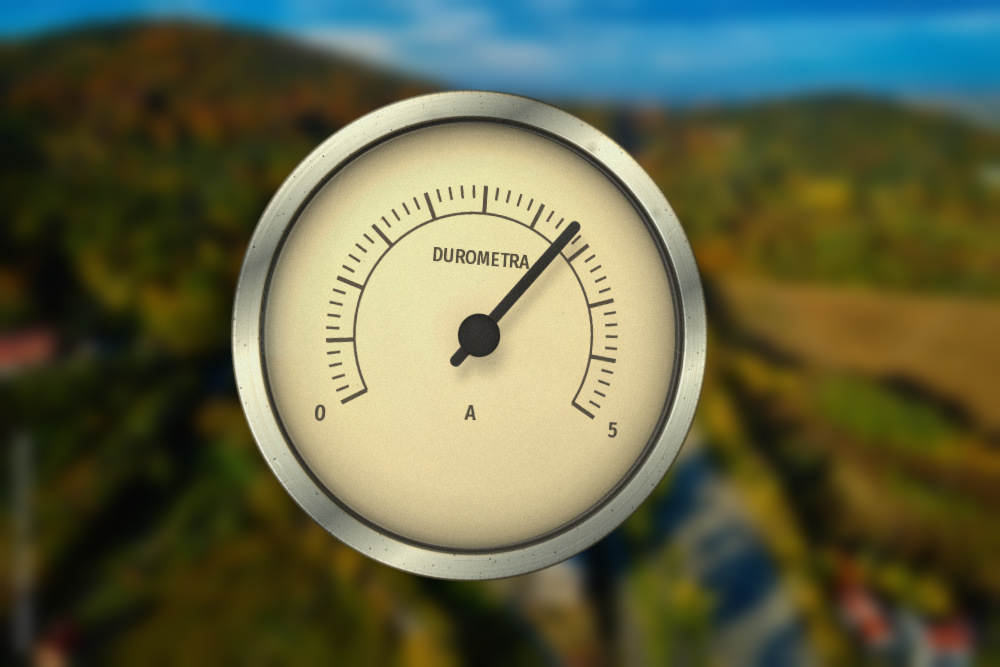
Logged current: 3.3 A
